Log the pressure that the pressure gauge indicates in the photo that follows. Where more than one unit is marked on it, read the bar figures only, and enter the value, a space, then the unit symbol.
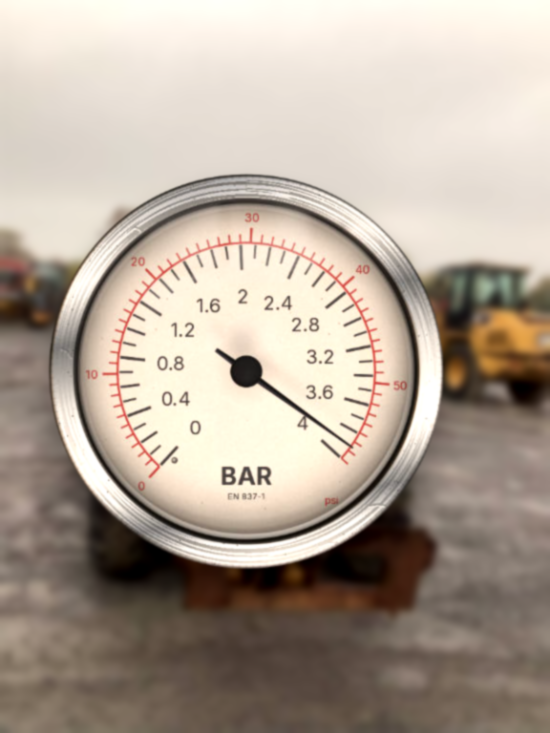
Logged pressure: 3.9 bar
